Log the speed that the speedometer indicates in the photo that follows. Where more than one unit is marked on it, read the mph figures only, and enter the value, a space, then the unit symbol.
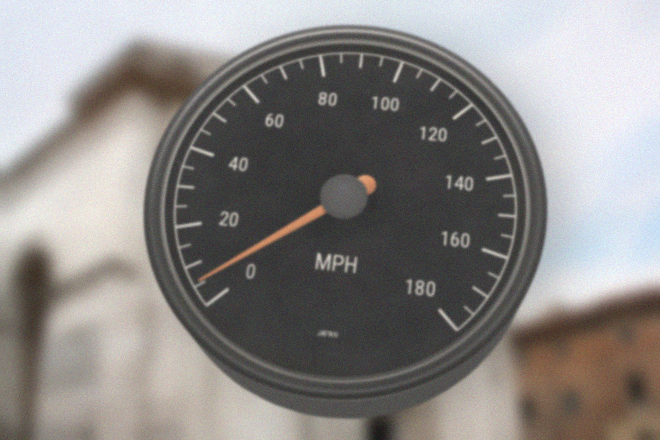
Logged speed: 5 mph
